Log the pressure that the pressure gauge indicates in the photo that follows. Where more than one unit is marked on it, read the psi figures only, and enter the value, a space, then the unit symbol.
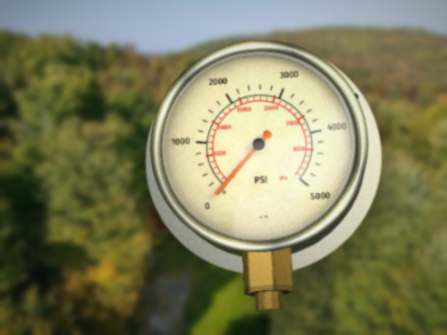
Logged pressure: 0 psi
